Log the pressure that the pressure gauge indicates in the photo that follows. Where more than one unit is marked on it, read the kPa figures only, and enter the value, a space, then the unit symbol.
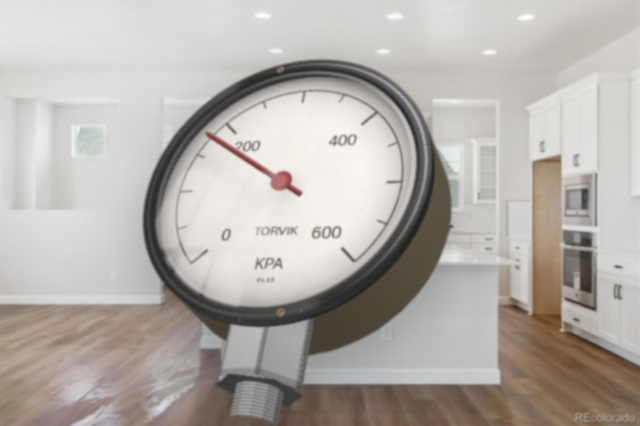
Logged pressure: 175 kPa
